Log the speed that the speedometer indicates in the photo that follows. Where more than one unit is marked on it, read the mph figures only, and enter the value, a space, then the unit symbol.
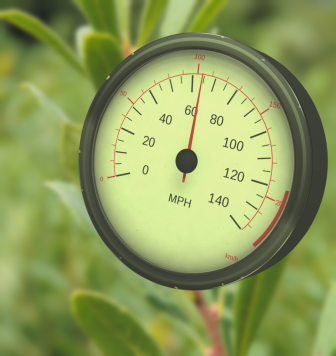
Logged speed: 65 mph
